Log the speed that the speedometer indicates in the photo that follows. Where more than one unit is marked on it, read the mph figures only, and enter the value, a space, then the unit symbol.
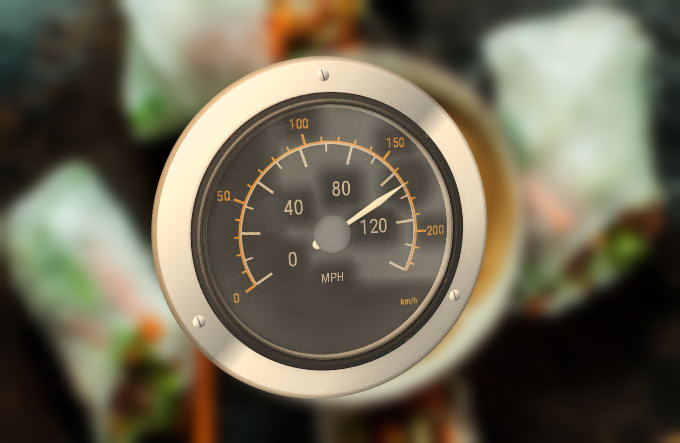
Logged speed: 105 mph
